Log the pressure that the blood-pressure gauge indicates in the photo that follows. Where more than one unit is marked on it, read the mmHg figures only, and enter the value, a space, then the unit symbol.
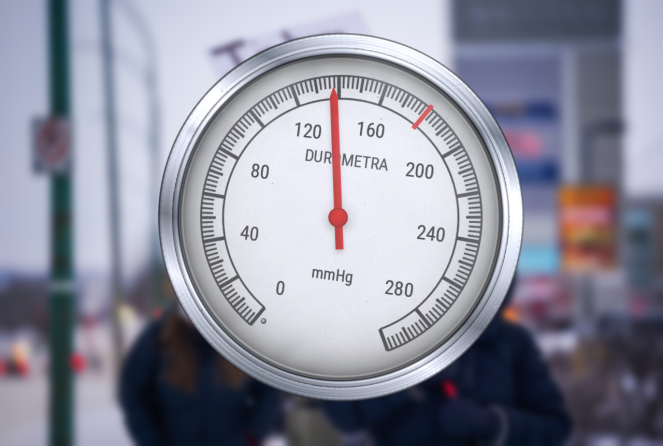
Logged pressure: 138 mmHg
